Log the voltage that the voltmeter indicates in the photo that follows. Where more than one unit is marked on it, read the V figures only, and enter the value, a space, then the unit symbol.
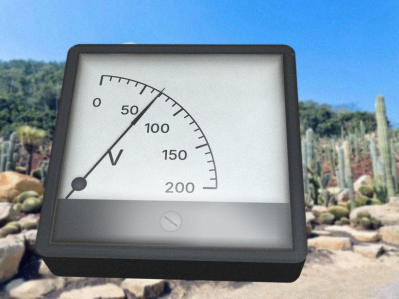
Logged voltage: 70 V
